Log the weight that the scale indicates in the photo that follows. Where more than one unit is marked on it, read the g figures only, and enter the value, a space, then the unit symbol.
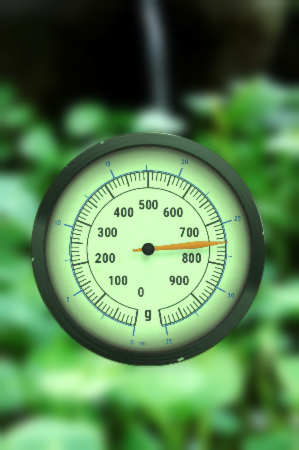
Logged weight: 750 g
